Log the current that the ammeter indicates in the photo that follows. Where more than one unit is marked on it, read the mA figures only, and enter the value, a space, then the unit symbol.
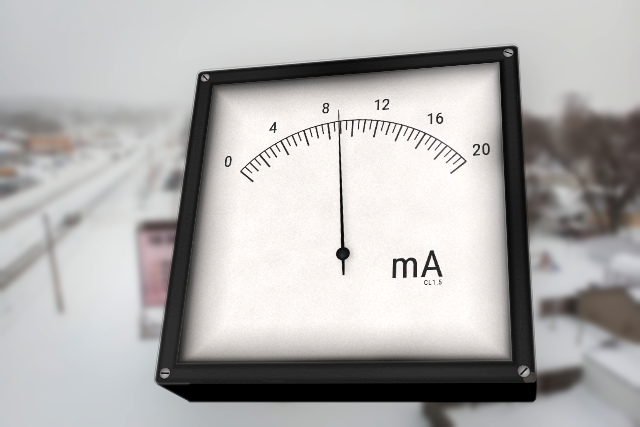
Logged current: 9 mA
